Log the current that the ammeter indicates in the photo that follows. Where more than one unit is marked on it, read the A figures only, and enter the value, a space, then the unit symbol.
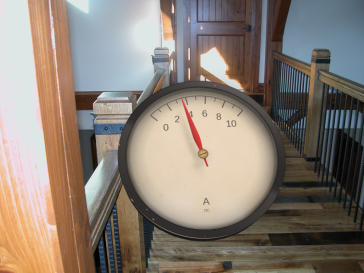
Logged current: 3.5 A
